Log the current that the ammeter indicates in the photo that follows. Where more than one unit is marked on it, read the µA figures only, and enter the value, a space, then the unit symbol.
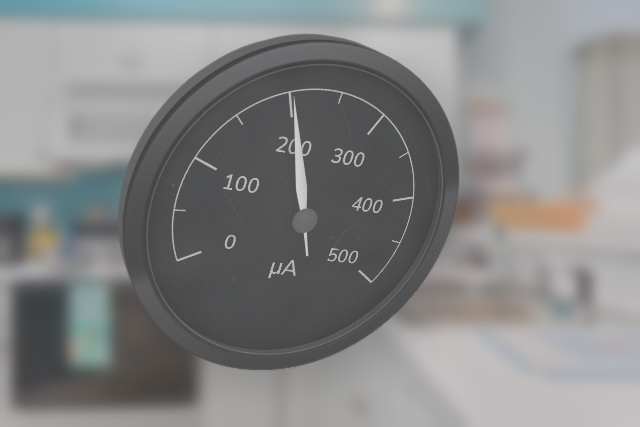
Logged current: 200 µA
